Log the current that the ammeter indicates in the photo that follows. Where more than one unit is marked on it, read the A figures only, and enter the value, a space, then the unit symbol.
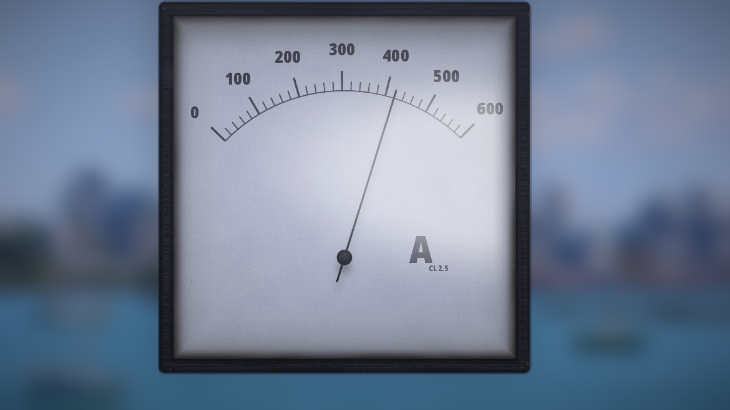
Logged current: 420 A
